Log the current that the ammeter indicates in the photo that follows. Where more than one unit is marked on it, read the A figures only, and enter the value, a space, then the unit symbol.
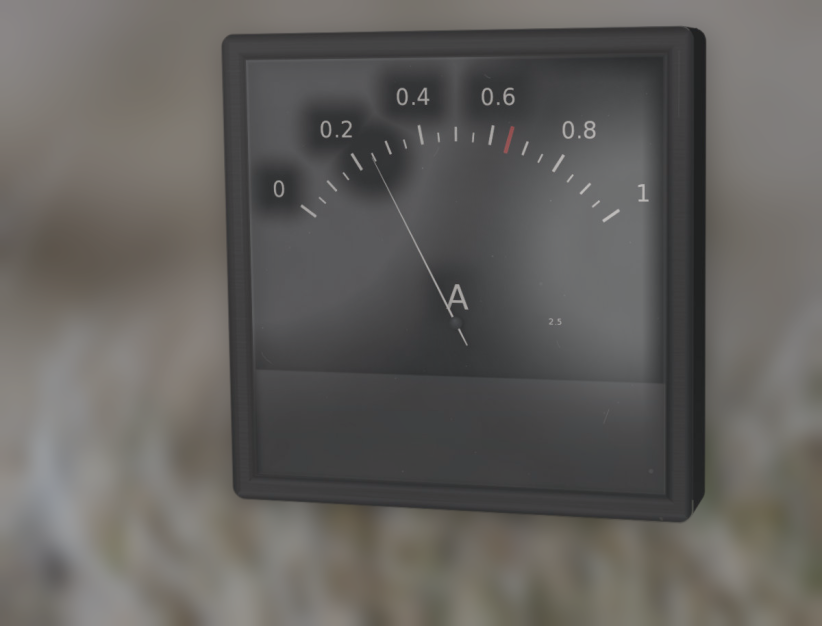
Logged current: 0.25 A
